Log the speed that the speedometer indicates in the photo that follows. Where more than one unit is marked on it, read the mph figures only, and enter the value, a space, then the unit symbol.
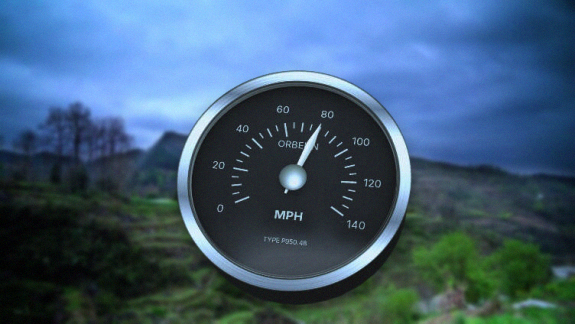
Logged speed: 80 mph
